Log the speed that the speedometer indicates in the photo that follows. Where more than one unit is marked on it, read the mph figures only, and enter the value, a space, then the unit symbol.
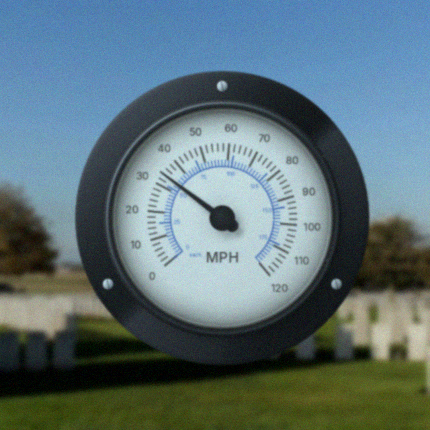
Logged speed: 34 mph
